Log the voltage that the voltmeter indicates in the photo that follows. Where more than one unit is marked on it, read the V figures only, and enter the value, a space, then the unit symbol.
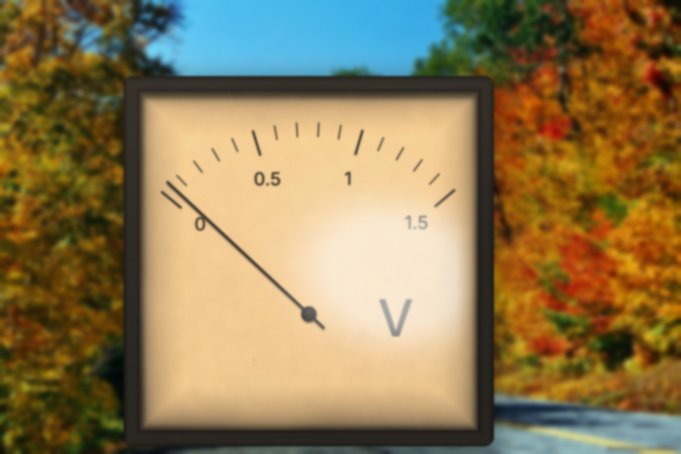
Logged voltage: 0.05 V
